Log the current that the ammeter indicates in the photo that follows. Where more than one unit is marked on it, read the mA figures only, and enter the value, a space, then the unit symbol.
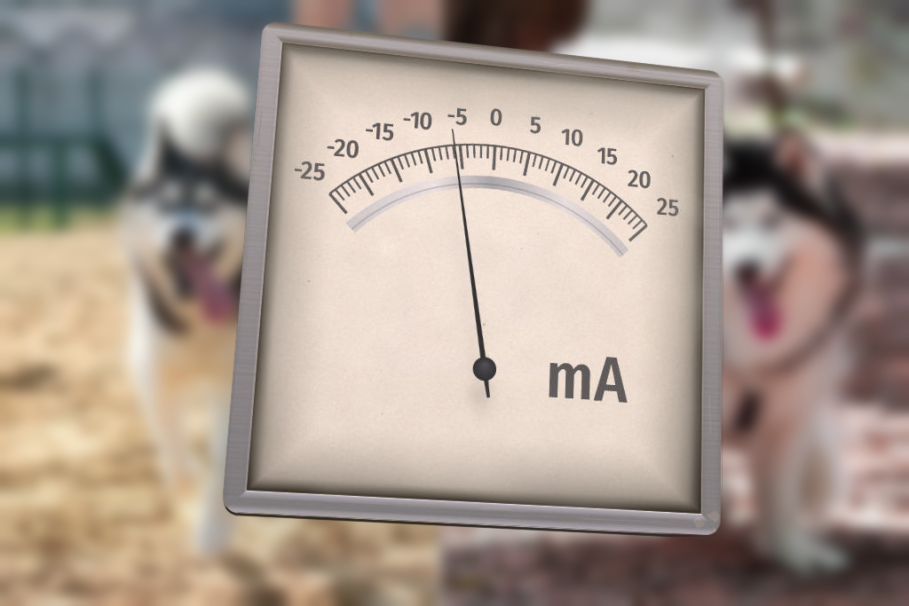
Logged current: -6 mA
